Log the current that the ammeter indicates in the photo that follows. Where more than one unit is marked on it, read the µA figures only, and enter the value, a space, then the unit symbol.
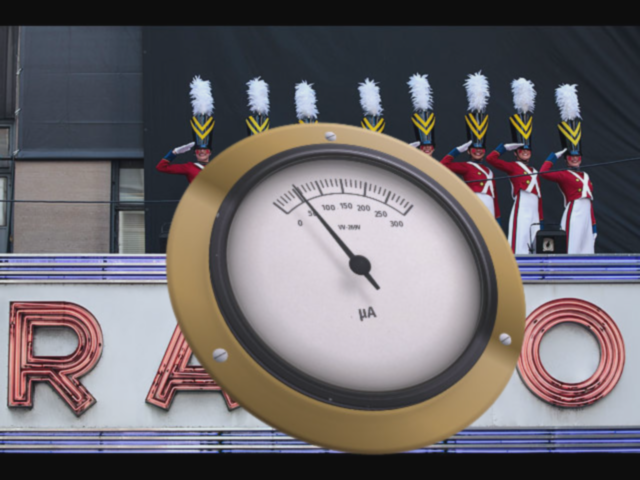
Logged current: 50 µA
